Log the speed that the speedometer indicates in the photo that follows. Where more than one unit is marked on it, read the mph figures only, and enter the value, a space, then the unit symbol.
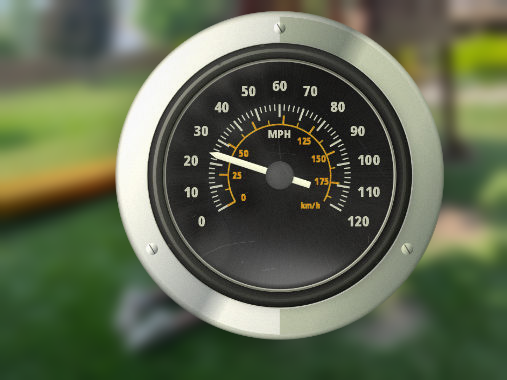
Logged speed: 24 mph
